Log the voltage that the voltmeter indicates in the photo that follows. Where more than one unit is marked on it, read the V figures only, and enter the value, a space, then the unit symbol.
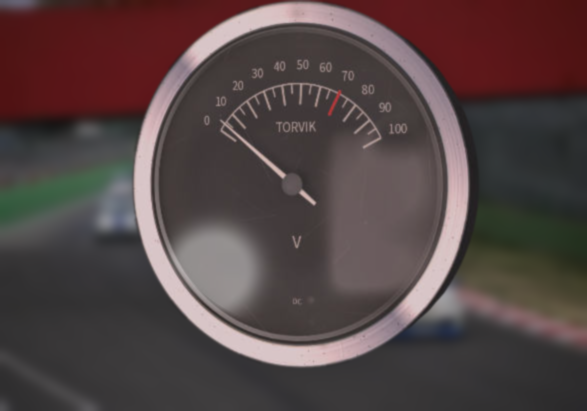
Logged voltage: 5 V
